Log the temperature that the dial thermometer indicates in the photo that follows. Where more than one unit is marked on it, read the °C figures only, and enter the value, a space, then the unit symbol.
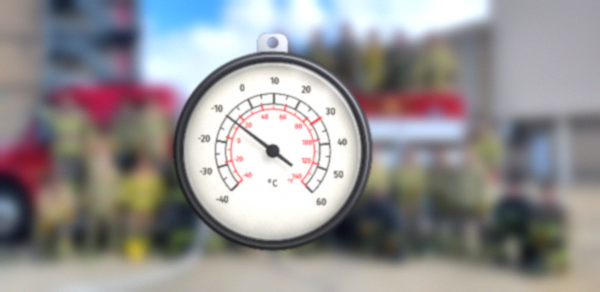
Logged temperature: -10 °C
